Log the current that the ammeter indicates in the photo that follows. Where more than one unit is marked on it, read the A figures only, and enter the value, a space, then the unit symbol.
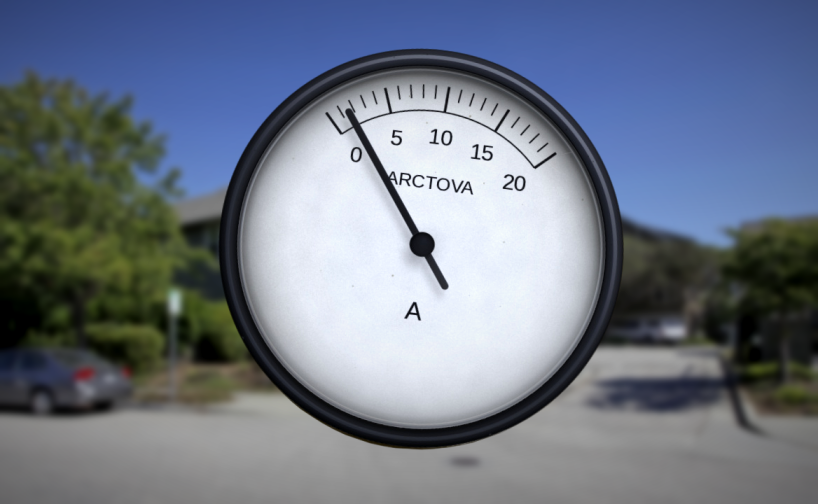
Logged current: 1.5 A
